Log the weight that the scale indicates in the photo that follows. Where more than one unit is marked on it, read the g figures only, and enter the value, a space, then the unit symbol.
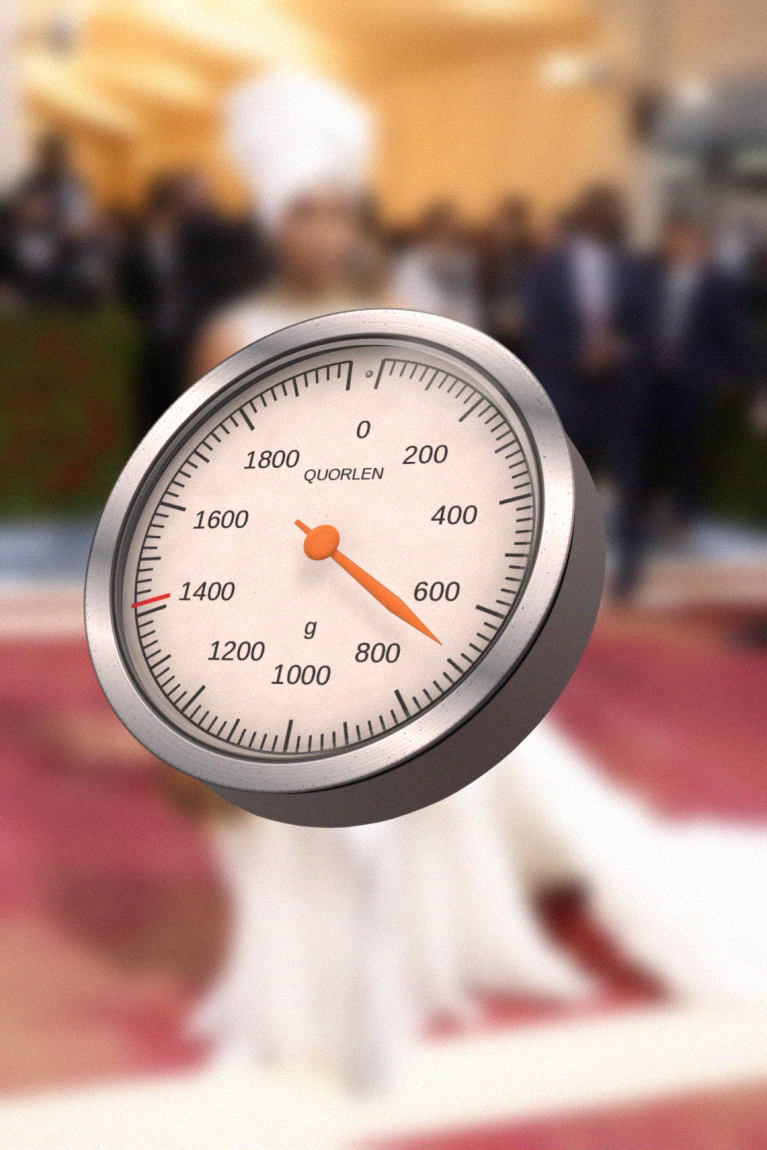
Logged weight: 690 g
